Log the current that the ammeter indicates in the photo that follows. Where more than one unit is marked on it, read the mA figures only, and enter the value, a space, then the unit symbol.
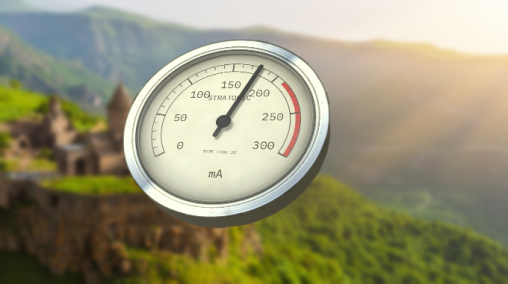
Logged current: 180 mA
